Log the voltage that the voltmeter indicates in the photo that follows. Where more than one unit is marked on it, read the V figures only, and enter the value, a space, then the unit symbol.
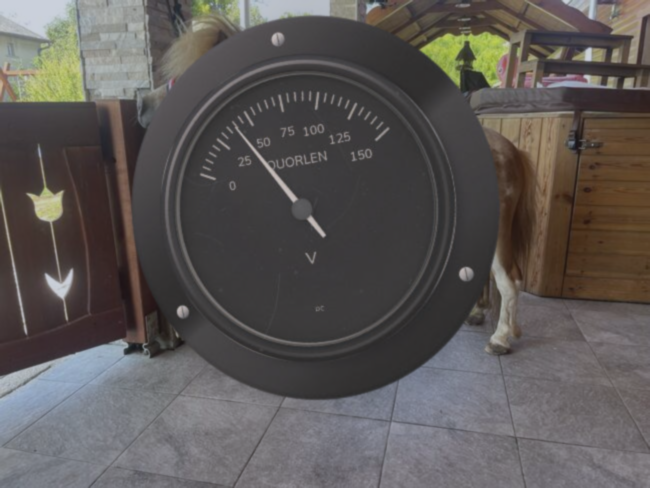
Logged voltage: 40 V
